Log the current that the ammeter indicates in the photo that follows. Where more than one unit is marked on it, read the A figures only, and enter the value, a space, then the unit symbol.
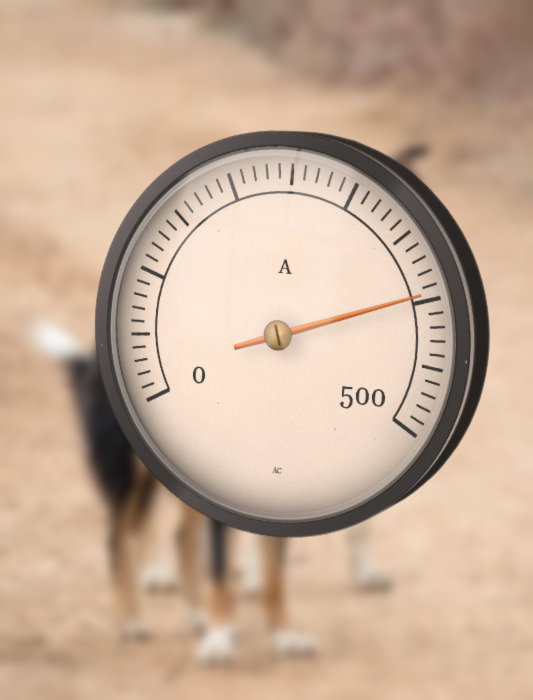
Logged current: 395 A
